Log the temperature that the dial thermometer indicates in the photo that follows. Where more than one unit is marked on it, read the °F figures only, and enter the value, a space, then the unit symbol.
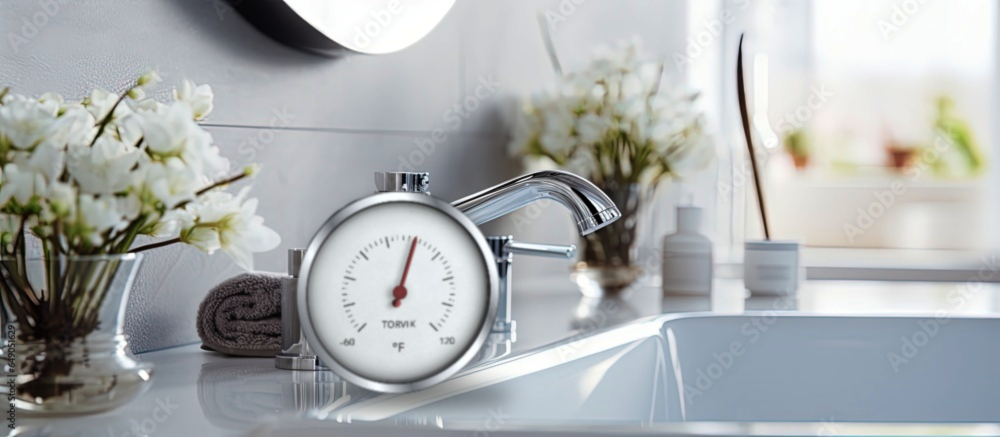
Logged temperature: 40 °F
